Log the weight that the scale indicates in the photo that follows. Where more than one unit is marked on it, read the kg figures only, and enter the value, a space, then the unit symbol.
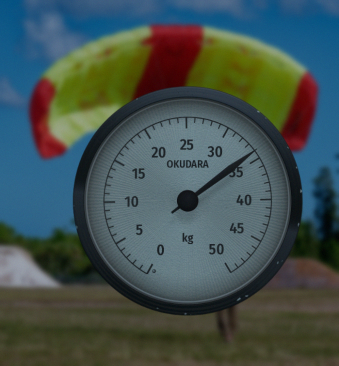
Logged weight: 34 kg
